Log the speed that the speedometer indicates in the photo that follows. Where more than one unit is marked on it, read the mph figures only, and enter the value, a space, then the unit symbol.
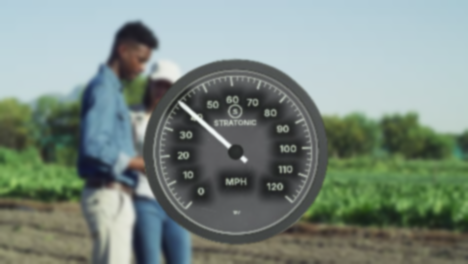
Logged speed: 40 mph
